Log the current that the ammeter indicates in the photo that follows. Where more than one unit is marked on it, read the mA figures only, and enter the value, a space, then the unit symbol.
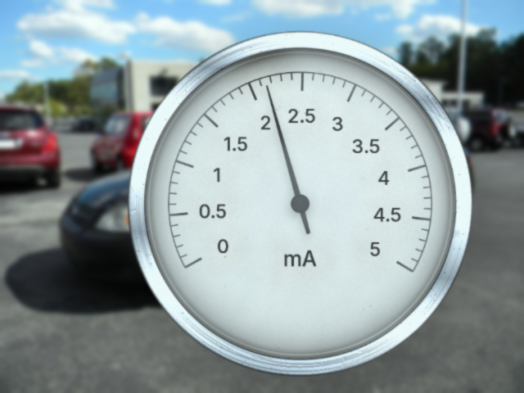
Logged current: 2.15 mA
